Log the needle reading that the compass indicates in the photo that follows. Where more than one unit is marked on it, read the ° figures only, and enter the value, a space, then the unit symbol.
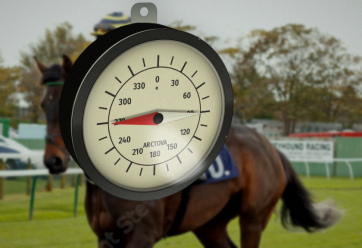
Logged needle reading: 270 °
